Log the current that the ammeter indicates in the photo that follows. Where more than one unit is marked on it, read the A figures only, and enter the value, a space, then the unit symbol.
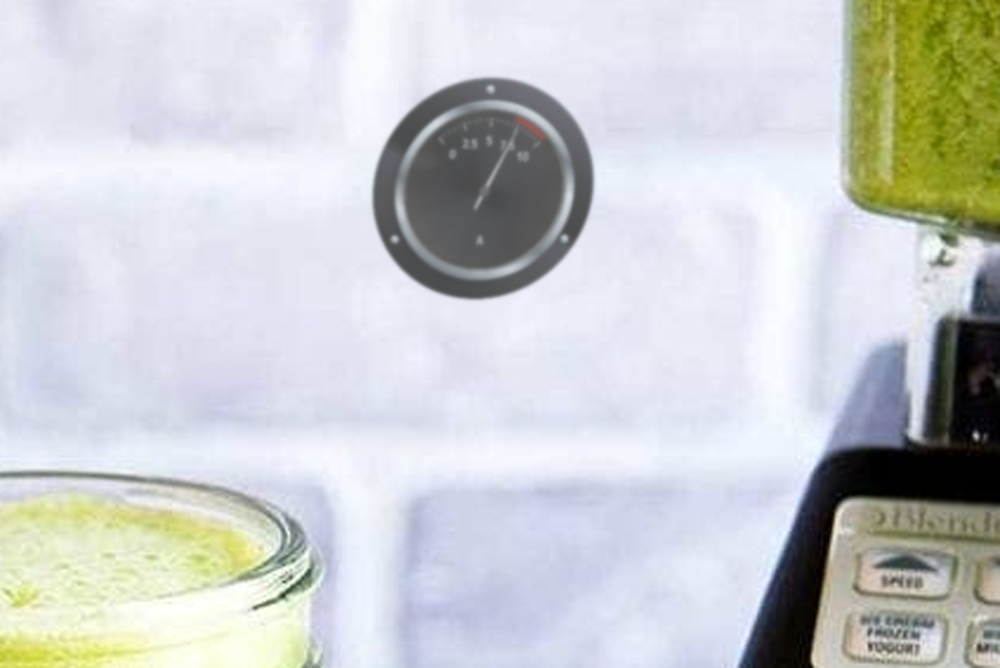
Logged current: 7.5 A
